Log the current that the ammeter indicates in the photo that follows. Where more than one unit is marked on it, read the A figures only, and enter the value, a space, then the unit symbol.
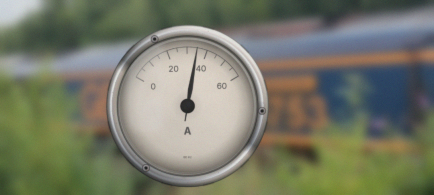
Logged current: 35 A
